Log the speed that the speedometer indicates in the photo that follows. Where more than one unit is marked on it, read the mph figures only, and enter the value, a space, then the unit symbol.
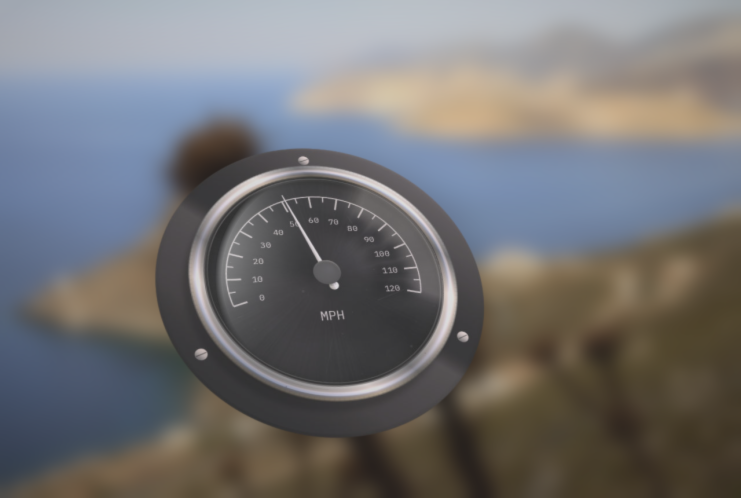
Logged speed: 50 mph
